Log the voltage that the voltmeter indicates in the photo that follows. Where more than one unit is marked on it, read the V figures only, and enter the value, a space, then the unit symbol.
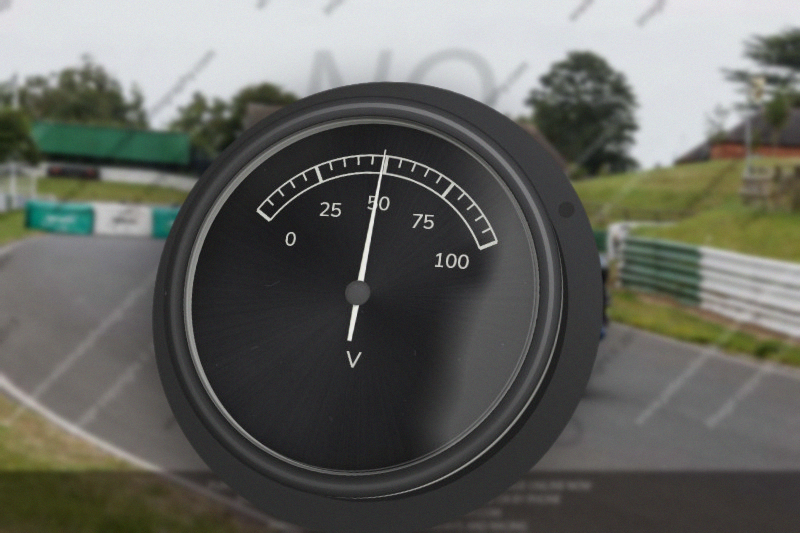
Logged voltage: 50 V
